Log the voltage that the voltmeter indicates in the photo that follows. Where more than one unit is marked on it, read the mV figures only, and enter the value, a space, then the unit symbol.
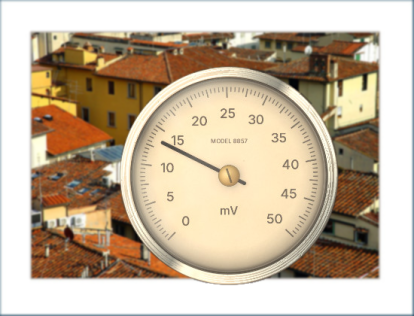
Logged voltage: 13.5 mV
